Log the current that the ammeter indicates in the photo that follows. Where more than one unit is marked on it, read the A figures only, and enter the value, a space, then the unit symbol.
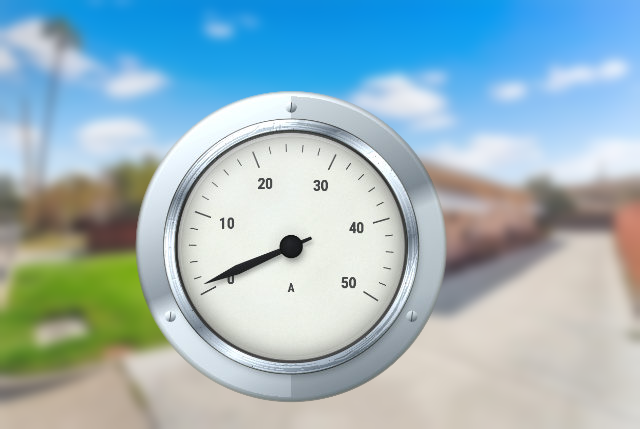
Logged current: 1 A
